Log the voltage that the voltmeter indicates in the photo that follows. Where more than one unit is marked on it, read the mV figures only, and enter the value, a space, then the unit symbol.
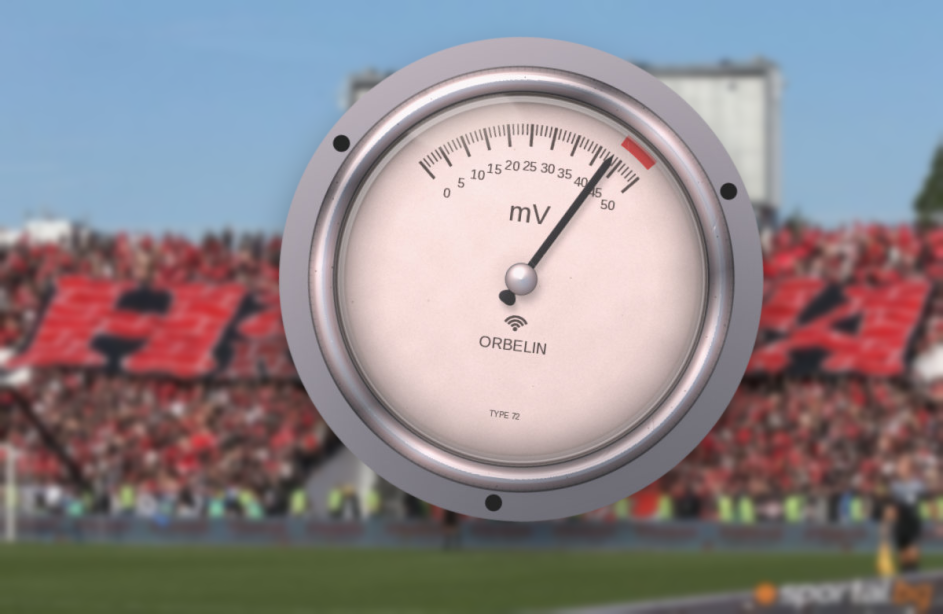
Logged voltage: 43 mV
